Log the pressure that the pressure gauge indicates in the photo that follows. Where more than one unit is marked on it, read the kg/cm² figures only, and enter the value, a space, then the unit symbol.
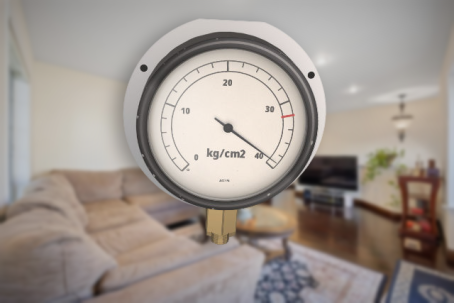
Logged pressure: 39 kg/cm²
